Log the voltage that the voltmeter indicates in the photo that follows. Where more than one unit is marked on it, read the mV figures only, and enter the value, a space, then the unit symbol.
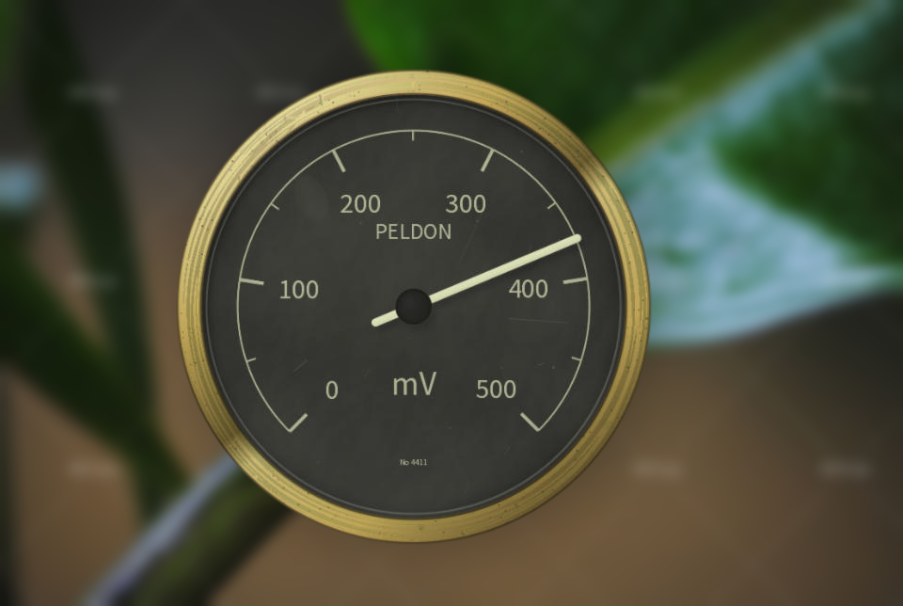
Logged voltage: 375 mV
